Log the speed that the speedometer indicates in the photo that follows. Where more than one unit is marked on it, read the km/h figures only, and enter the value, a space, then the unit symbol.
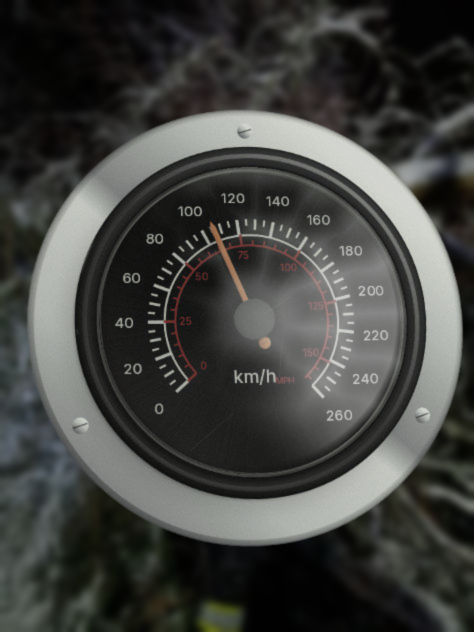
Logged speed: 105 km/h
